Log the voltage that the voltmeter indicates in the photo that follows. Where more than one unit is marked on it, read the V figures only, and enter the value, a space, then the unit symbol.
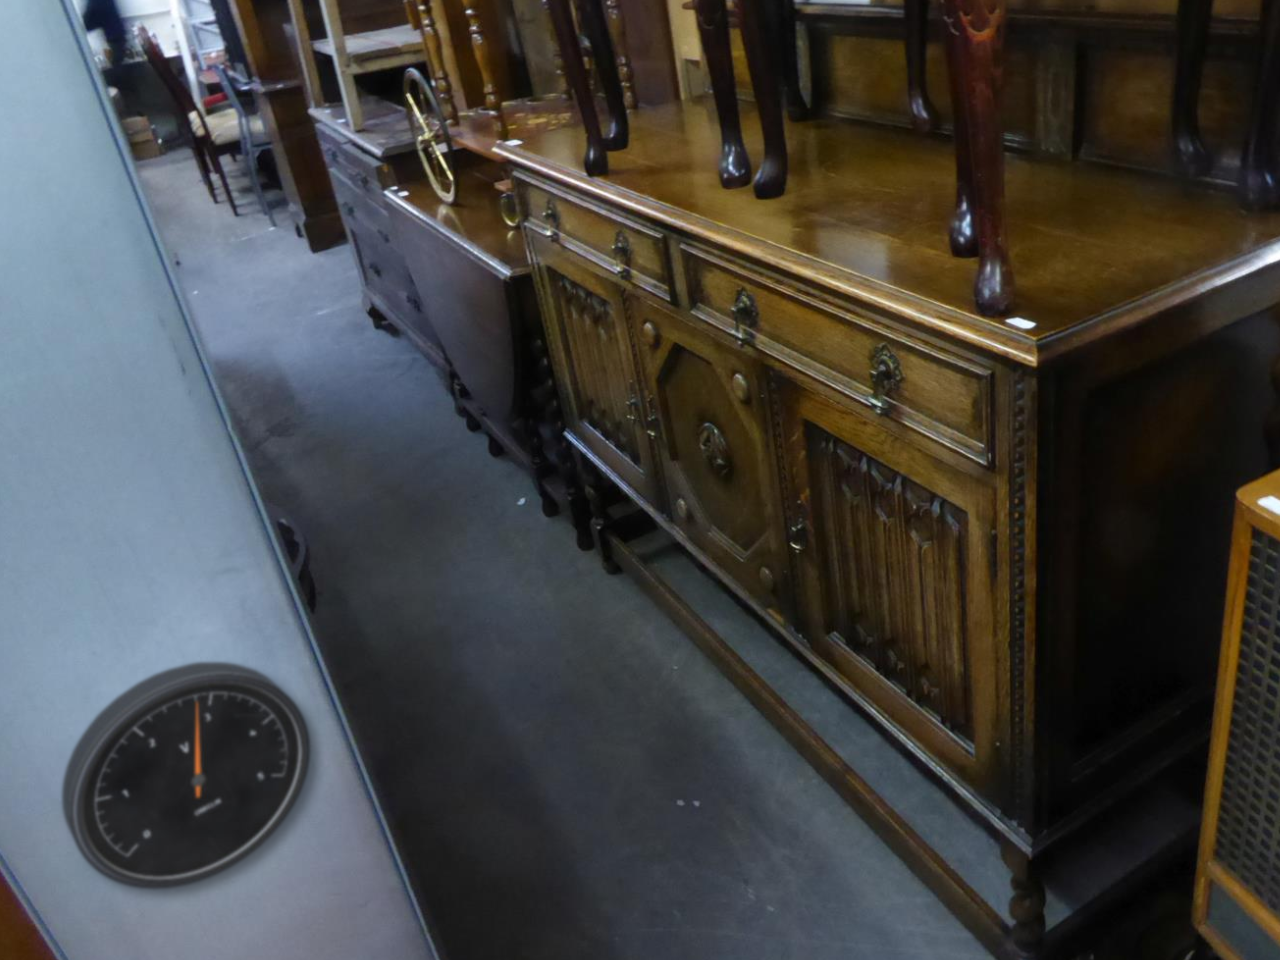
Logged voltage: 2.8 V
